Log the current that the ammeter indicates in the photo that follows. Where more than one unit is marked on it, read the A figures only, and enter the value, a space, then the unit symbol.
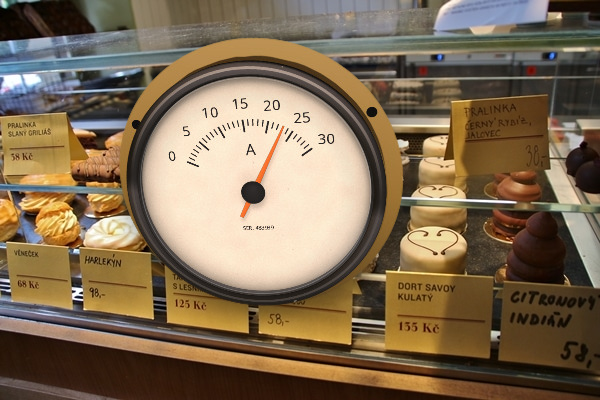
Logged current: 23 A
